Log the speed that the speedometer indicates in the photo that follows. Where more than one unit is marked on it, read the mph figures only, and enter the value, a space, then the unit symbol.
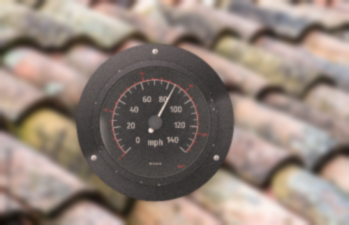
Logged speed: 85 mph
